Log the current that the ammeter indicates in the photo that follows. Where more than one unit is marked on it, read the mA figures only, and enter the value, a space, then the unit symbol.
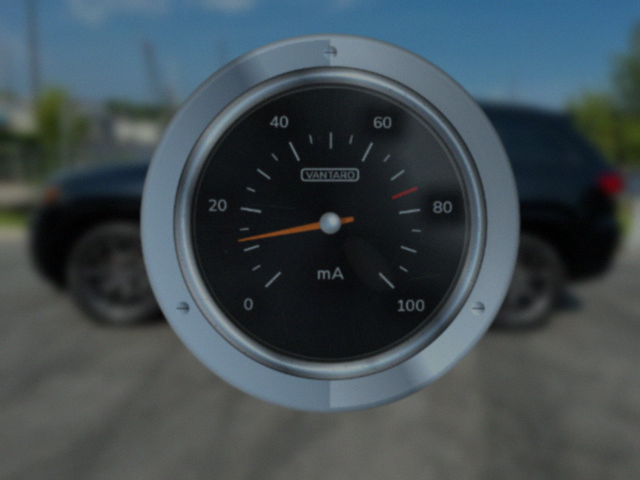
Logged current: 12.5 mA
